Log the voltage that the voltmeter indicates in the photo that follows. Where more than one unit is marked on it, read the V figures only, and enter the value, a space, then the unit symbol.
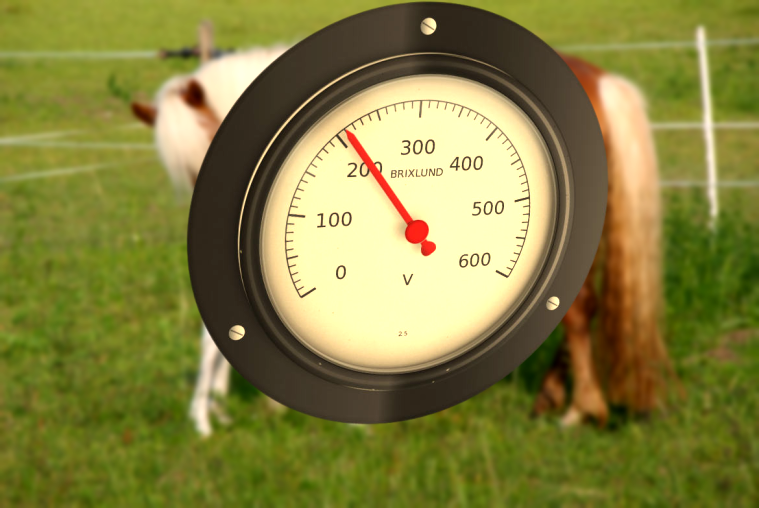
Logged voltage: 210 V
